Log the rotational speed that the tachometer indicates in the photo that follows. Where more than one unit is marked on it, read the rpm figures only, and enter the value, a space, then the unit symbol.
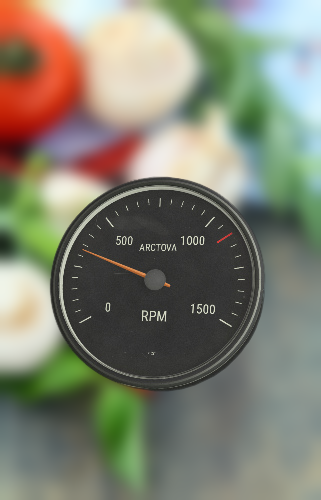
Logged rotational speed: 325 rpm
